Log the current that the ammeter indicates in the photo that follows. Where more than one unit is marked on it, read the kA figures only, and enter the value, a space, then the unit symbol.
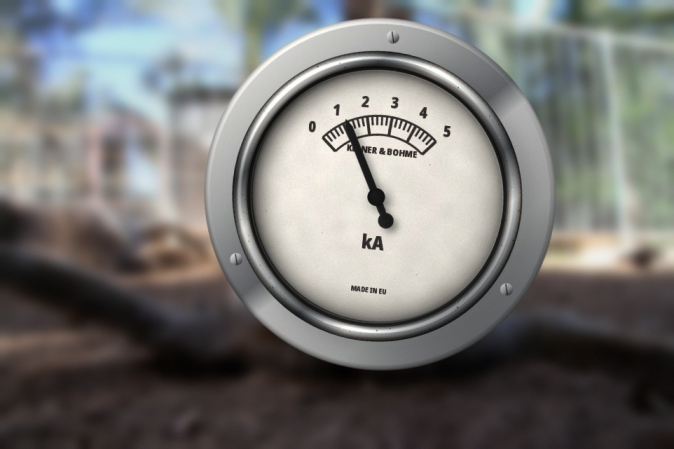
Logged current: 1.2 kA
